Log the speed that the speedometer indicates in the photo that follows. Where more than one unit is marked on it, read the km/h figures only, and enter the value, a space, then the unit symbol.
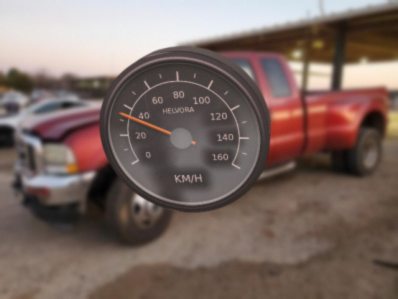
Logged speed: 35 km/h
